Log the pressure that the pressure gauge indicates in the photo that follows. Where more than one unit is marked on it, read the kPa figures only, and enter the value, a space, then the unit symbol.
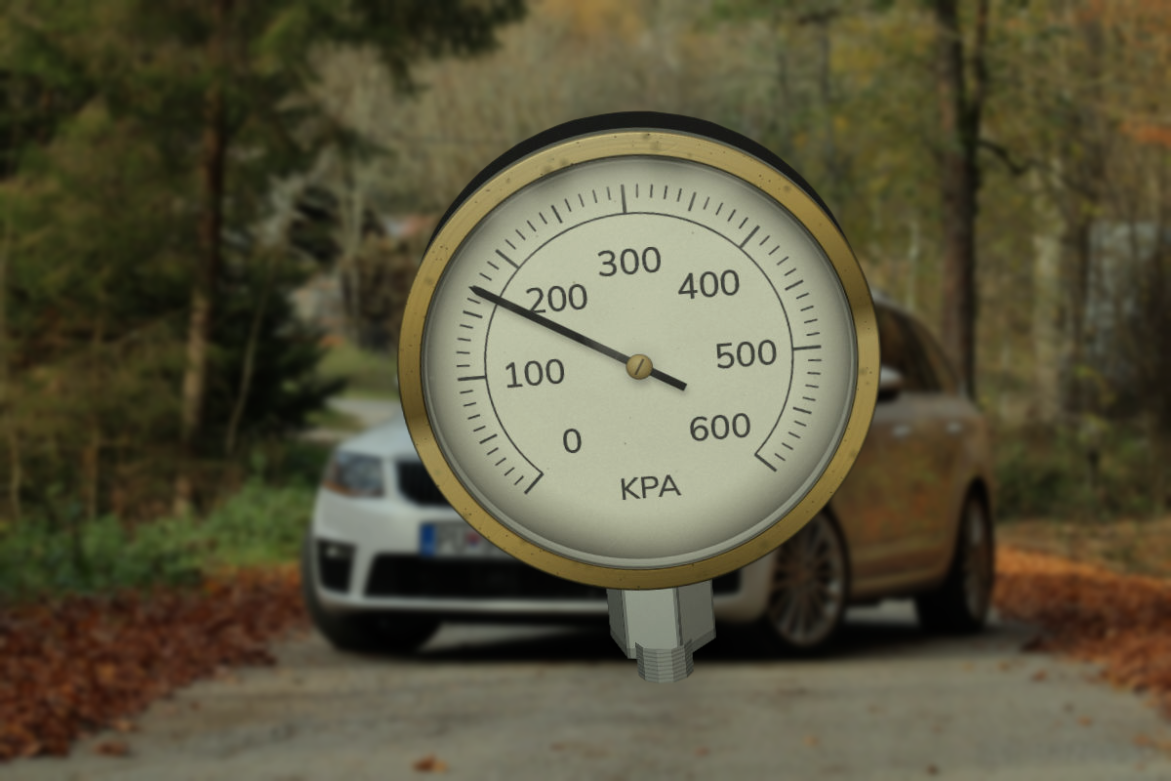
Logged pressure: 170 kPa
